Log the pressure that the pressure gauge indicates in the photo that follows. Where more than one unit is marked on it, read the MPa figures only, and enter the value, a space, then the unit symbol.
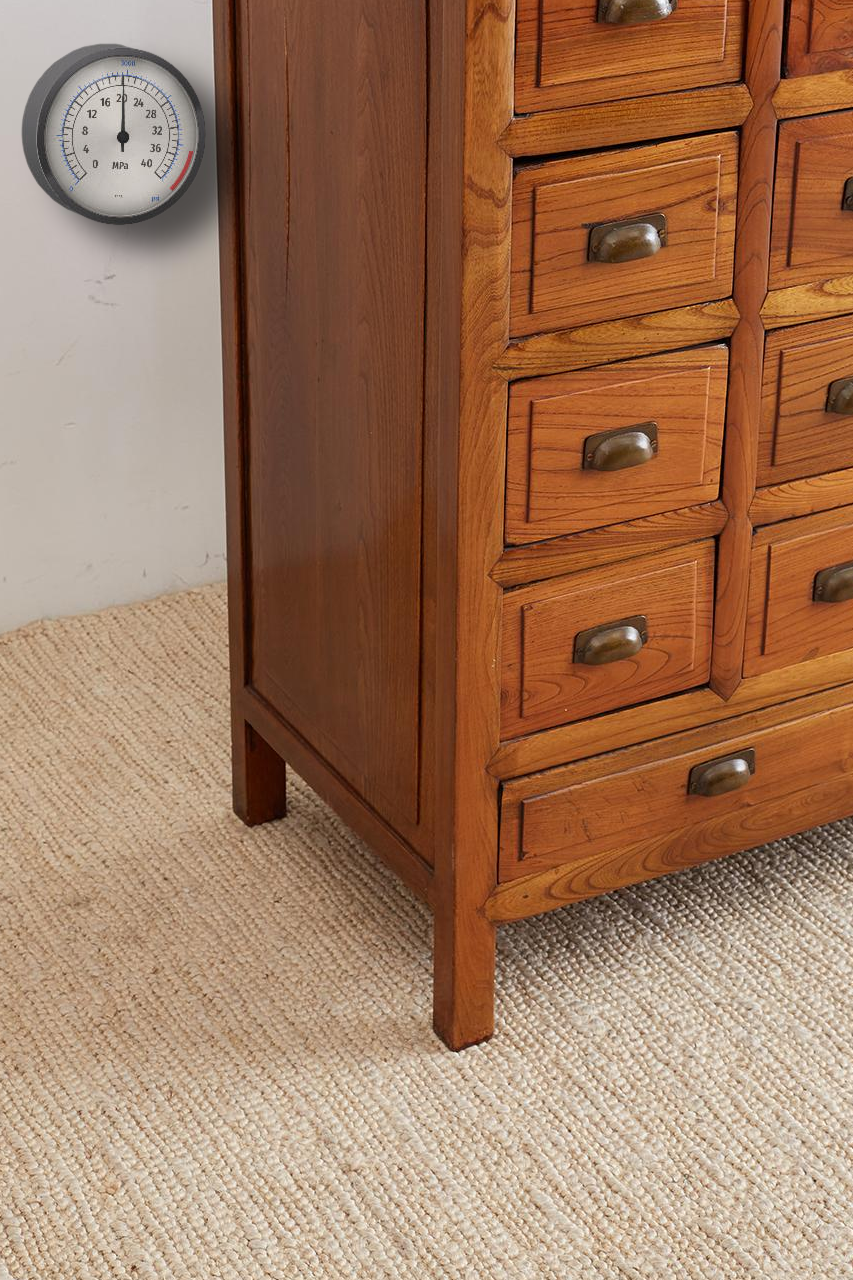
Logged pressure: 20 MPa
